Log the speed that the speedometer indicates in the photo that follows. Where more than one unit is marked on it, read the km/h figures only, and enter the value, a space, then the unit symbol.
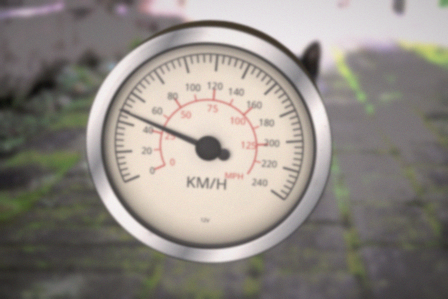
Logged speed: 48 km/h
